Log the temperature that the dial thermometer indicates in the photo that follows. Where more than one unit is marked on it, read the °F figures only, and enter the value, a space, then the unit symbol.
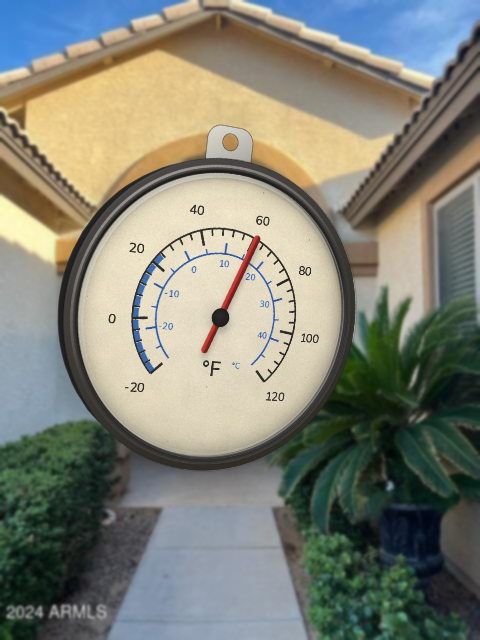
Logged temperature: 60 °F
